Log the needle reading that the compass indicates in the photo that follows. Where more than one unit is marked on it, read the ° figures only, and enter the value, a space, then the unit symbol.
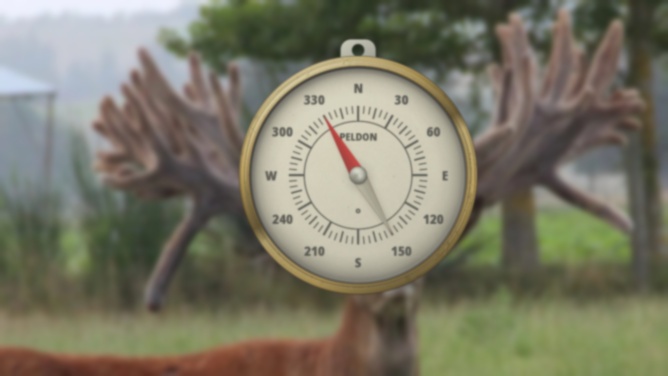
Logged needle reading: 330 °
